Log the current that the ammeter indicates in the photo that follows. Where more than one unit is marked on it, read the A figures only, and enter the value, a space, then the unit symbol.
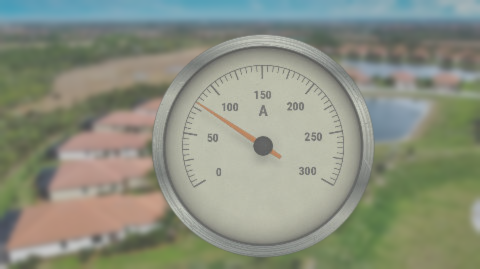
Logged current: 80 A
